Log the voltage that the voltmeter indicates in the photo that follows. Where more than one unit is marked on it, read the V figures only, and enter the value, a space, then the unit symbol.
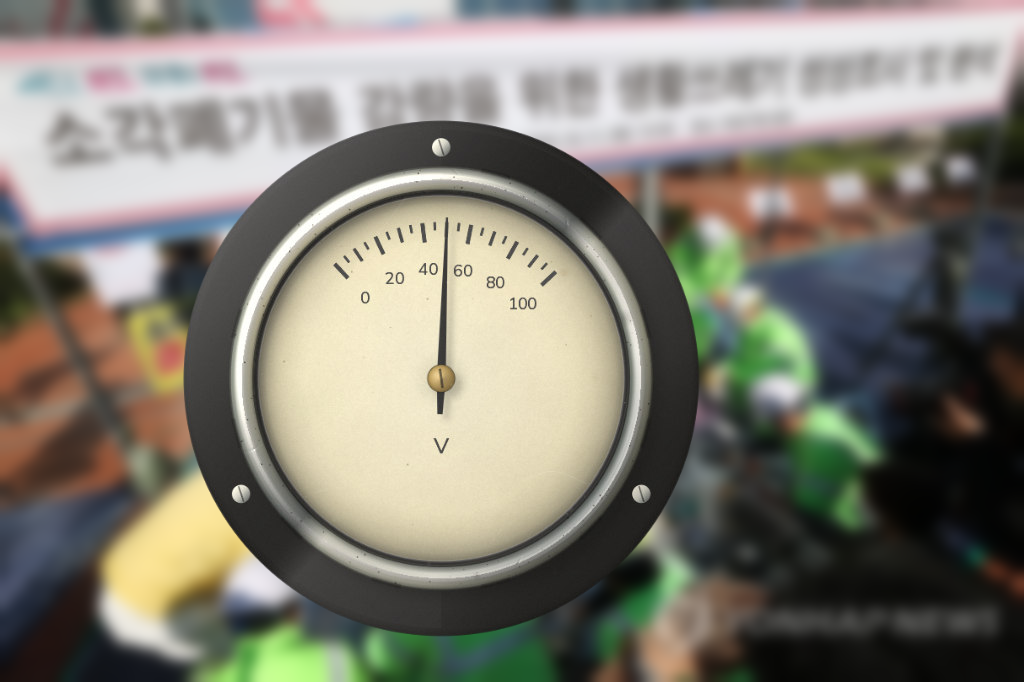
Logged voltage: 50 V
